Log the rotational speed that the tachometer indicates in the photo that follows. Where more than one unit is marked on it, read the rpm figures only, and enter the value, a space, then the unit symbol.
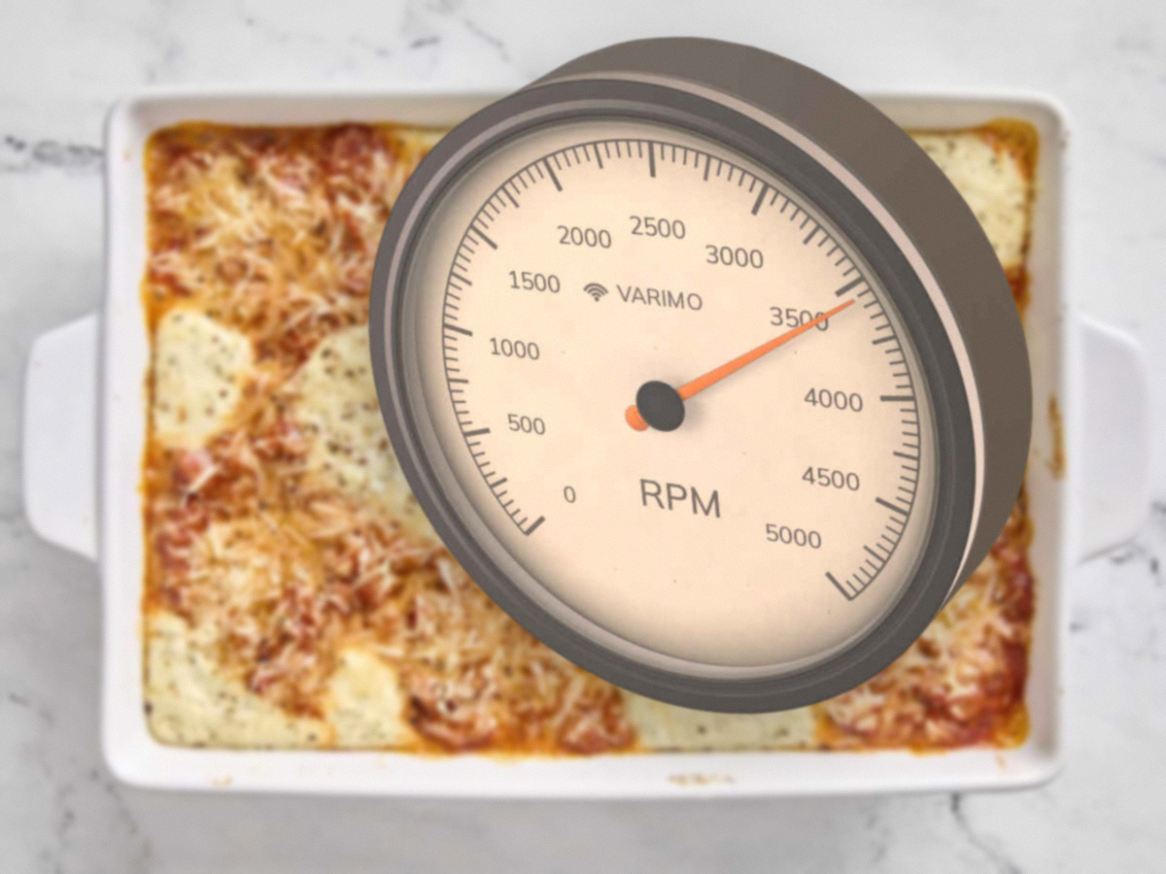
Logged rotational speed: 3550 rpm
